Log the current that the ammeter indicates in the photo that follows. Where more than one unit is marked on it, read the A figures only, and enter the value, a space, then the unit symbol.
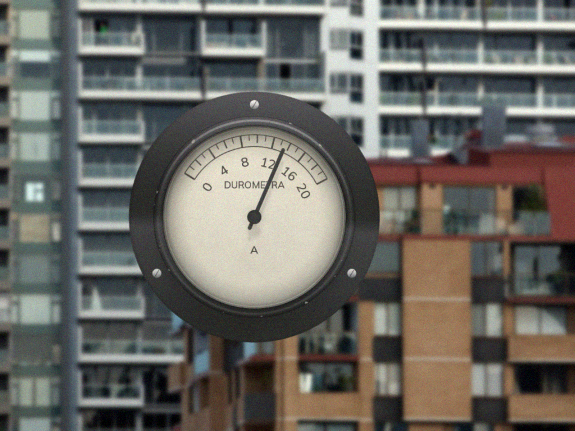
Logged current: 13.5 A
